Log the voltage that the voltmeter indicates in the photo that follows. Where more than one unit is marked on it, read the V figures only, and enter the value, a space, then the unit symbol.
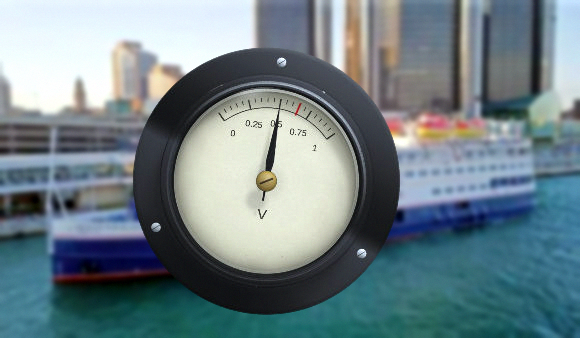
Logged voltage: 0.5 V
